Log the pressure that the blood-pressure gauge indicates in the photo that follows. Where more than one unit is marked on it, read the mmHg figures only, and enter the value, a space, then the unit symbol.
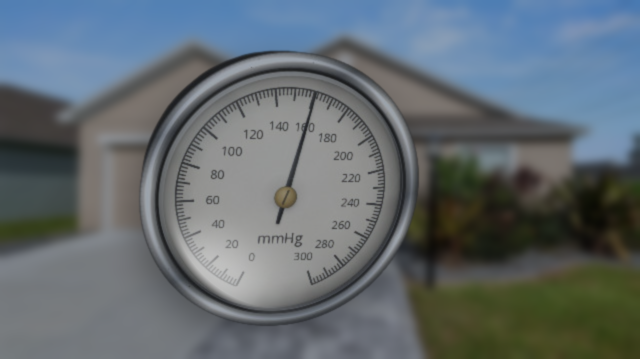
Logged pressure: 160 mmHg
